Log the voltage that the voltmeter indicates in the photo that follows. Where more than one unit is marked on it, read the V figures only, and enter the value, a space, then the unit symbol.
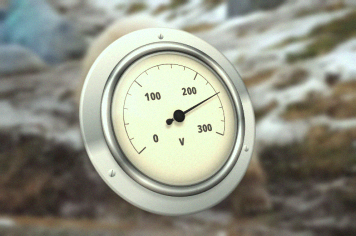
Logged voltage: 240 V
